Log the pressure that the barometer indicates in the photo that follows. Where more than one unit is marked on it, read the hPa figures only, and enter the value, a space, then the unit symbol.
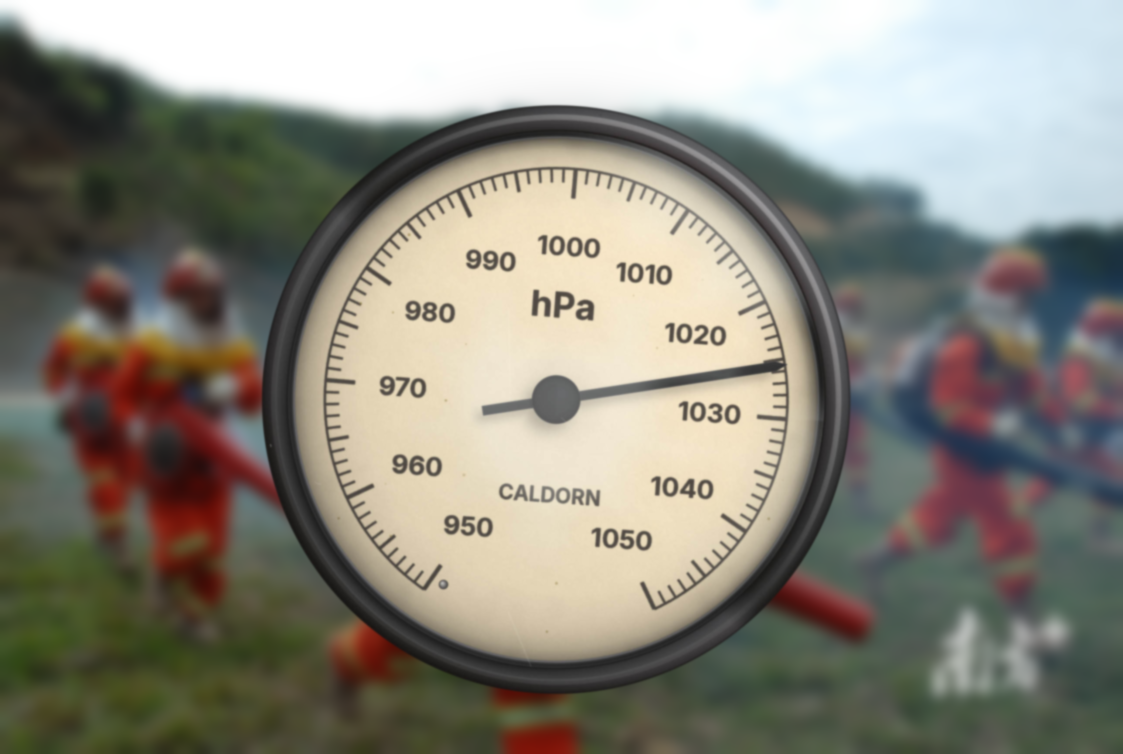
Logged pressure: 1025.5 hPa
